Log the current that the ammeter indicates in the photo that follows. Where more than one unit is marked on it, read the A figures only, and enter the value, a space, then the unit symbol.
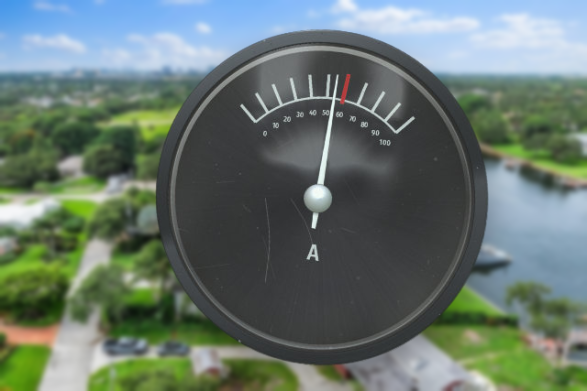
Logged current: 55 A
